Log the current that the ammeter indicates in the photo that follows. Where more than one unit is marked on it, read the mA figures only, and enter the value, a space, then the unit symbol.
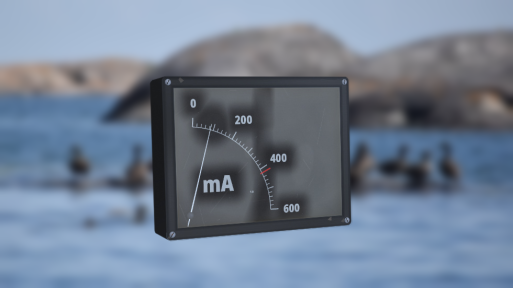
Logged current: 80 mA
